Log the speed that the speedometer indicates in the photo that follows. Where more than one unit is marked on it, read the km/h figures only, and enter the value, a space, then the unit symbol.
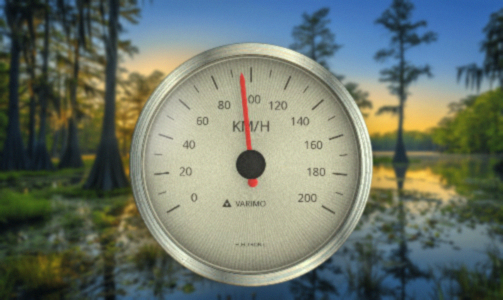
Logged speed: 95 km/h
